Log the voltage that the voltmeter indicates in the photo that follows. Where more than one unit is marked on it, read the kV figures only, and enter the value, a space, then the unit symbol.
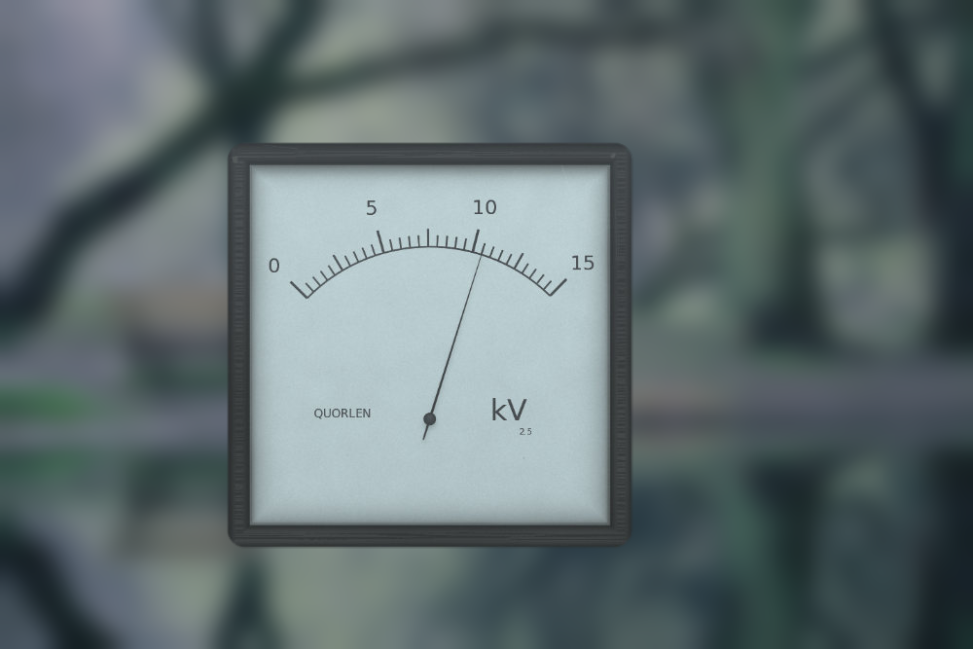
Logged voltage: 10.5 kV
